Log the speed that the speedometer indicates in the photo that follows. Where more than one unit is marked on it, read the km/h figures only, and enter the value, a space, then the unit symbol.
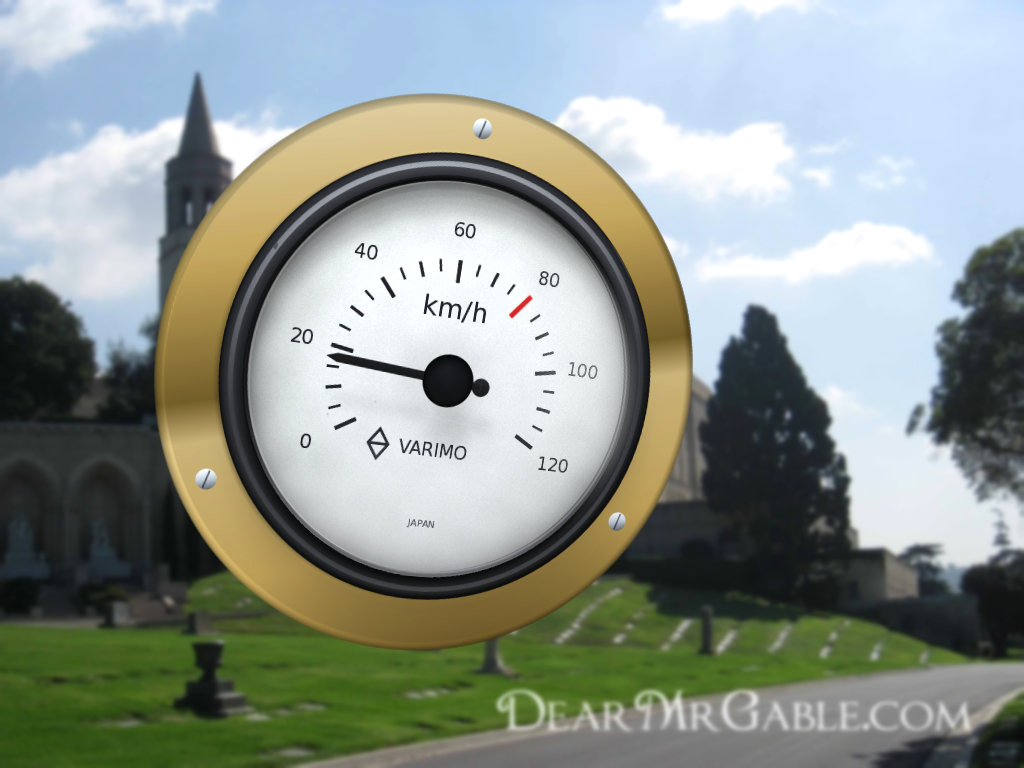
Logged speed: 17.5 km/h
